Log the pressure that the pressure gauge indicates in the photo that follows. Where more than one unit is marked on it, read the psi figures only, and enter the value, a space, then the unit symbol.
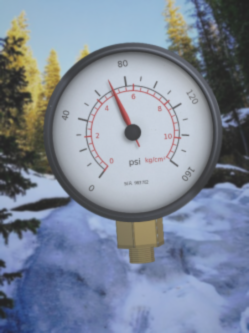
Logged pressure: 70 psi
